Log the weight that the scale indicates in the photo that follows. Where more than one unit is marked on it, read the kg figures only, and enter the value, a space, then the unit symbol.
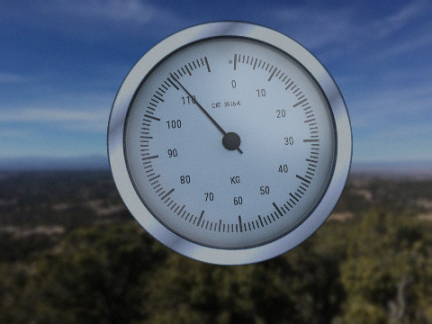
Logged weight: 111 kg
